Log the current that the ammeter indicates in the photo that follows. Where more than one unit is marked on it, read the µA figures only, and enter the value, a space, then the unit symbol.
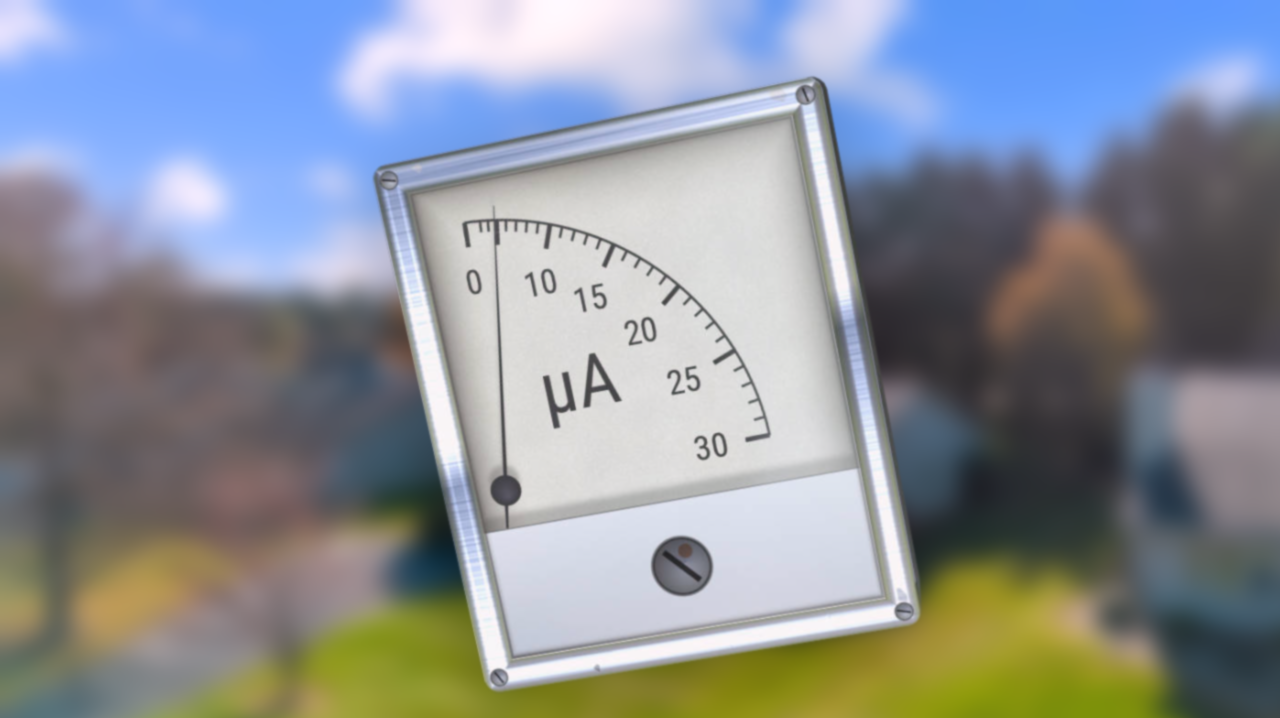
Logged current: 5 µA
